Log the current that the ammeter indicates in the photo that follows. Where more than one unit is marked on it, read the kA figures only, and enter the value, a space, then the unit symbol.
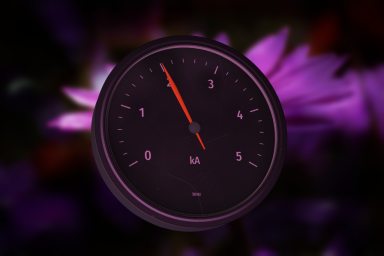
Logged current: 2 kA
